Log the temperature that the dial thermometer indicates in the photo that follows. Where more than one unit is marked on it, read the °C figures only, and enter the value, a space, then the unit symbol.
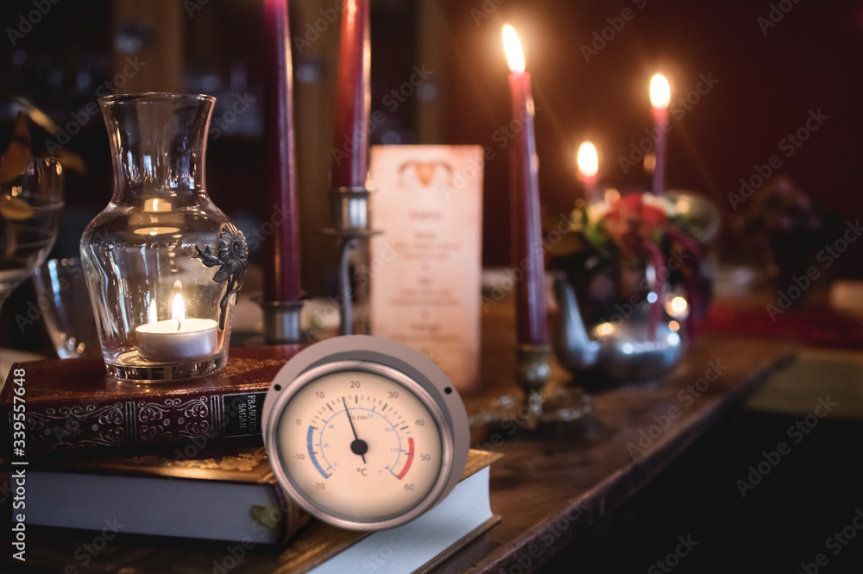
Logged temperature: 16 °C
